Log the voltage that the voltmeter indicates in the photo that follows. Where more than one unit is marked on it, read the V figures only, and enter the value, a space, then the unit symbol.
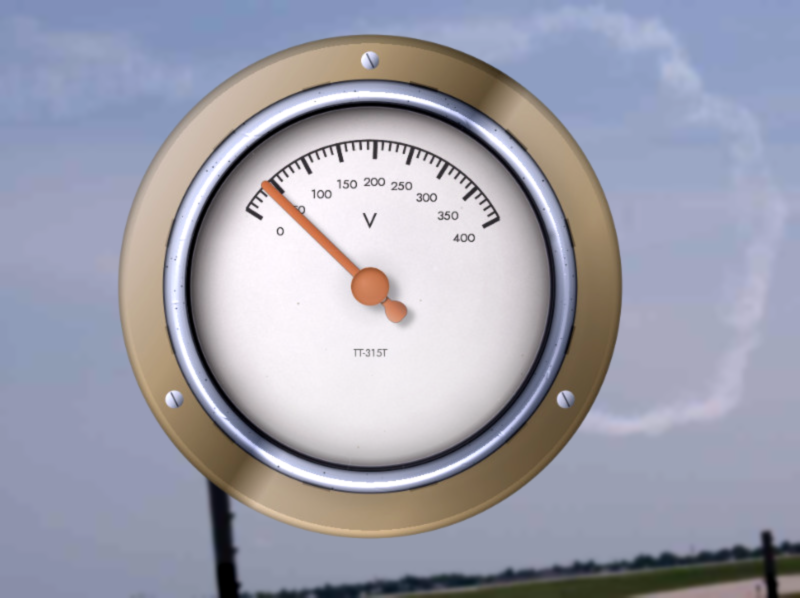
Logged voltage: 40 V
